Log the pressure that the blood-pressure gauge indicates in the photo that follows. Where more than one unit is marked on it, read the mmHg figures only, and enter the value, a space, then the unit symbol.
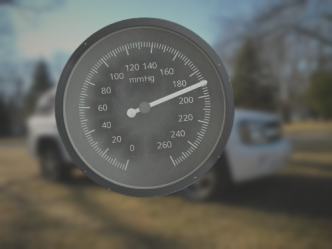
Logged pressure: 190 mmHg
